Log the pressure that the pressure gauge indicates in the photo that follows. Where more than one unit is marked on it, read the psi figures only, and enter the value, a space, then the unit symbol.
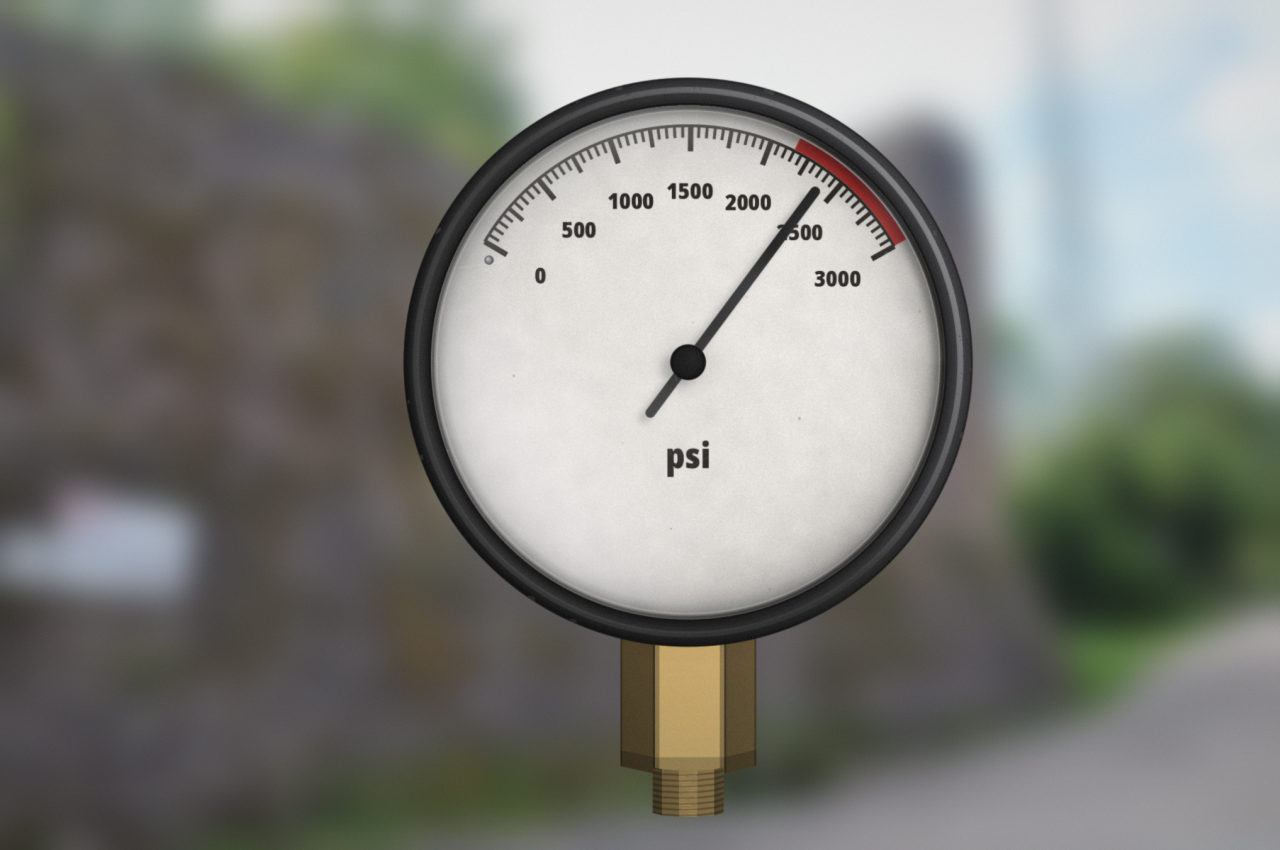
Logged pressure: 2400 psi
